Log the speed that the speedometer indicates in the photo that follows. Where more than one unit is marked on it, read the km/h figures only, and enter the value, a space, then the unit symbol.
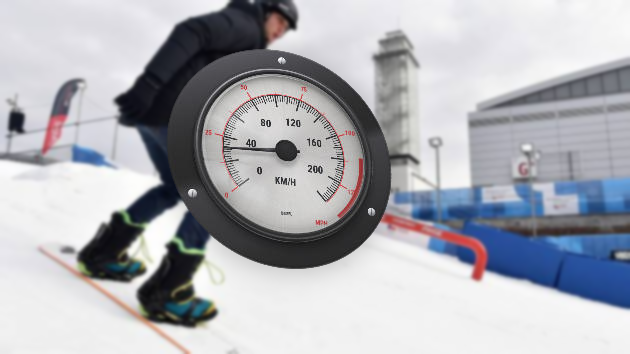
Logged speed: 30 km/h
